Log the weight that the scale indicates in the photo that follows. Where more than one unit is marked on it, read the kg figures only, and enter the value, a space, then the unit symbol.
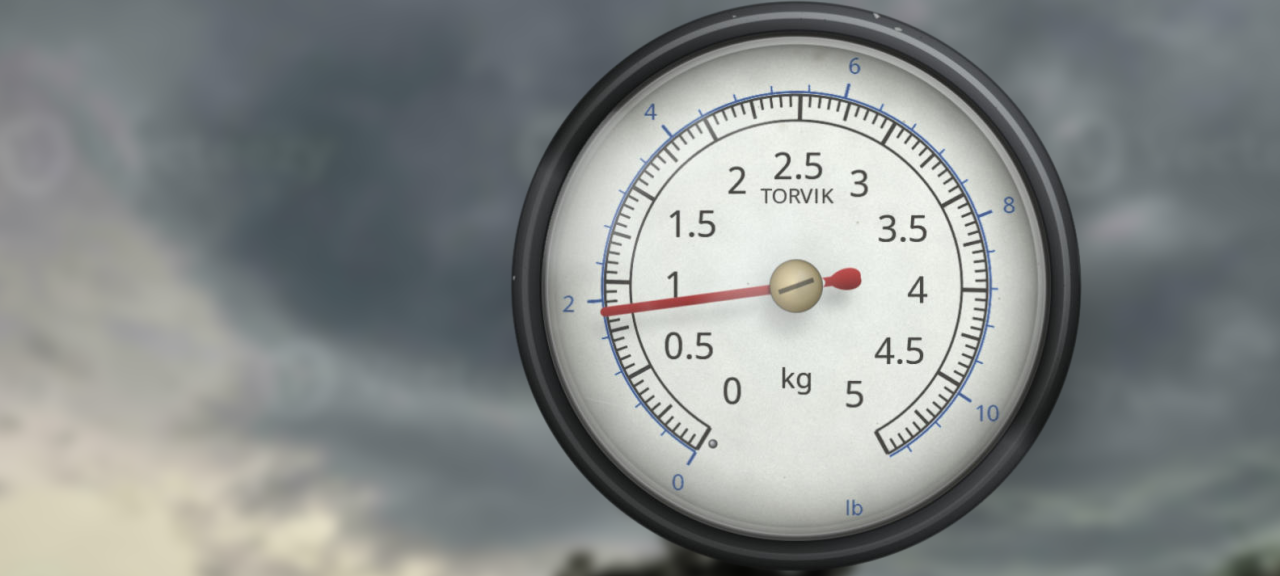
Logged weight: 0.85 kg
